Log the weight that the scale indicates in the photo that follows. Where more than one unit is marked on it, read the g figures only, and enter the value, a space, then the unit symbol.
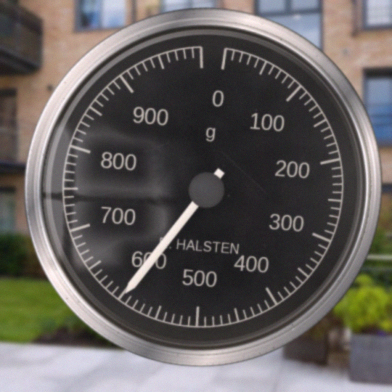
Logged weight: 600 g
